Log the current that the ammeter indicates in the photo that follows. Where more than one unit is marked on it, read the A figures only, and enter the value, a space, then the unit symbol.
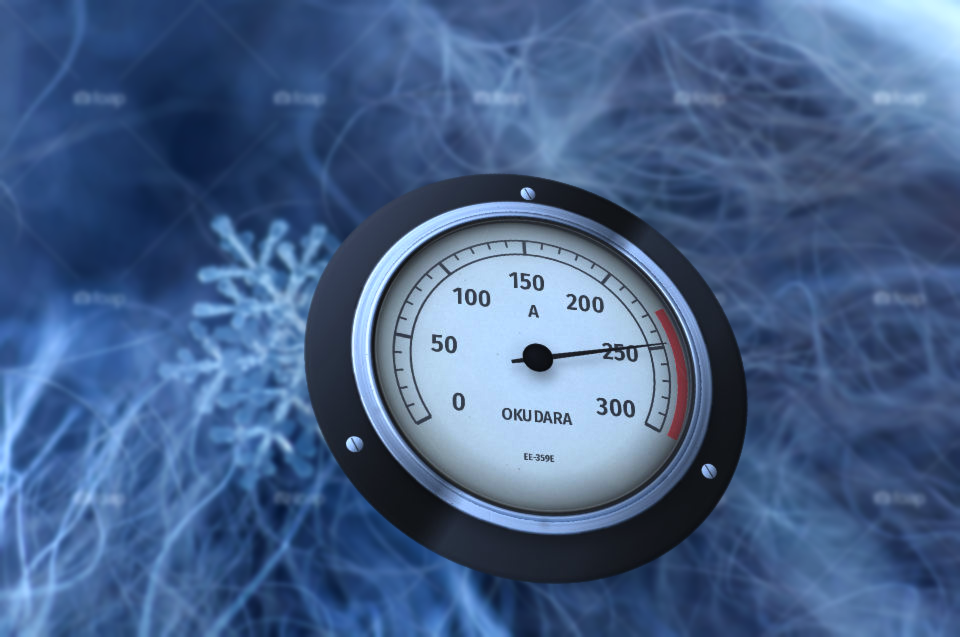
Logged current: 250 A
